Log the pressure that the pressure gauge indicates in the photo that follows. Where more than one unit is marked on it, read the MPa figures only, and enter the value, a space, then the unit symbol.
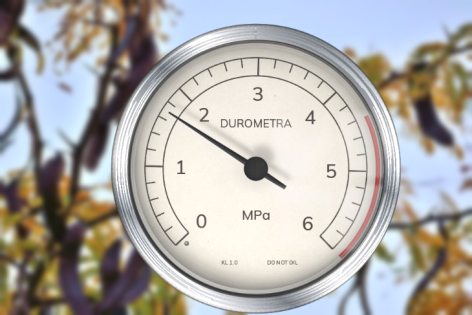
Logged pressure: 1.7 MPa
